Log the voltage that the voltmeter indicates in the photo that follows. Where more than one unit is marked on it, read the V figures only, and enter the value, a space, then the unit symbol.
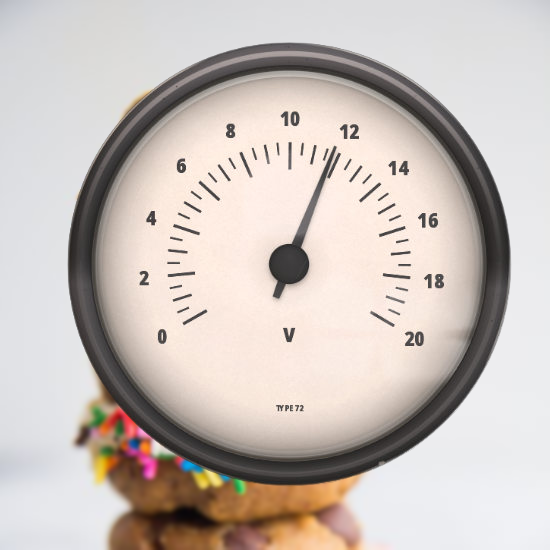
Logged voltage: 11.75 V
